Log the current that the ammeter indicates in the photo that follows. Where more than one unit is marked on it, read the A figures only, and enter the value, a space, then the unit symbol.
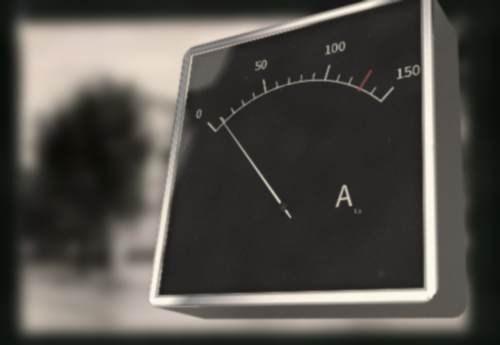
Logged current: 10 A
